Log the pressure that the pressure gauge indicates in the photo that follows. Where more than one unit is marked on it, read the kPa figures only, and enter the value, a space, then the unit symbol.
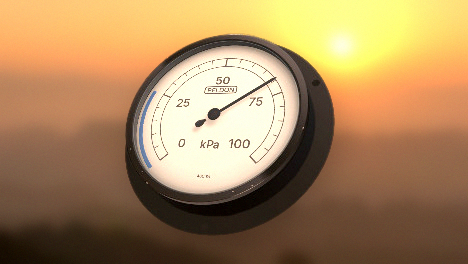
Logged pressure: 70 kPa
